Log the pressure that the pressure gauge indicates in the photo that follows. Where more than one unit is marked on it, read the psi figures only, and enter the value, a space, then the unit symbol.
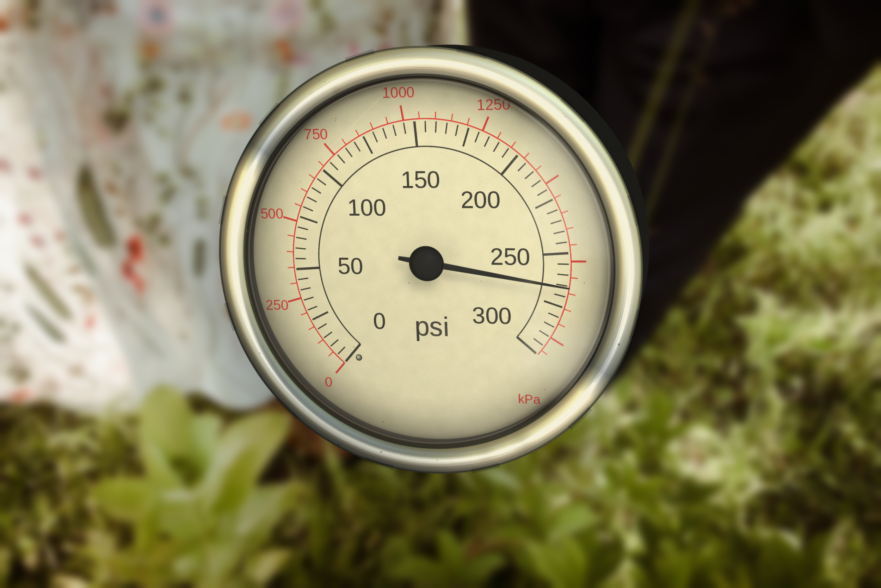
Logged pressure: 265 psi
